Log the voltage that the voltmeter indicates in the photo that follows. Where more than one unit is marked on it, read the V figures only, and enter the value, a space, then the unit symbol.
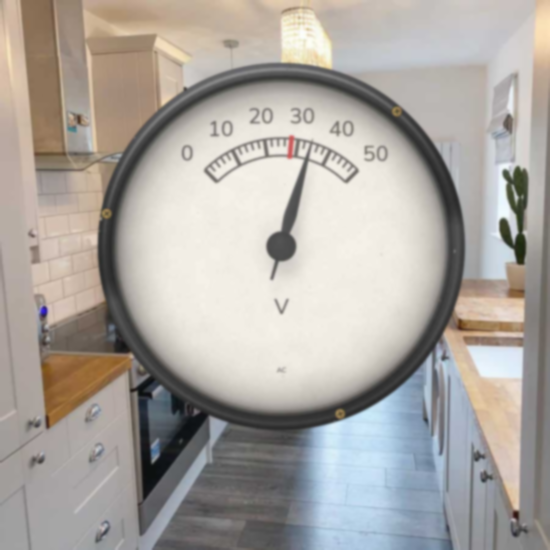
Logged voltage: 34 V
